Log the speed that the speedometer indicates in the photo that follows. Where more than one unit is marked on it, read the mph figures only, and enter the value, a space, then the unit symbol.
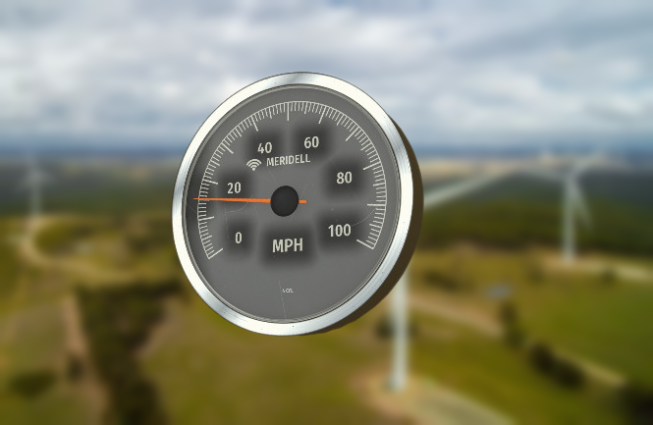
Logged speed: 15 mph
